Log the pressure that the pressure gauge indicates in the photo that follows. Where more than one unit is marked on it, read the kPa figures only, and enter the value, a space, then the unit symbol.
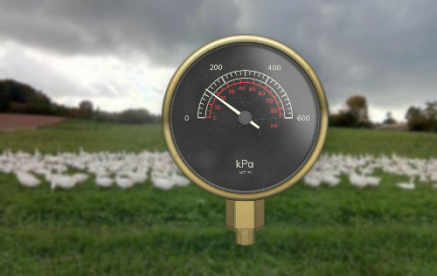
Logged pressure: 120 kPa
